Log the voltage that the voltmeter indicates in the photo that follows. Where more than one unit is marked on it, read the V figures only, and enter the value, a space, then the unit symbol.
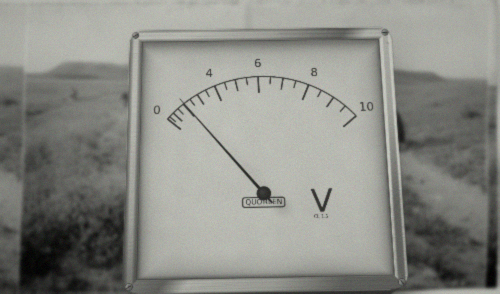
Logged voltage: 2 V
